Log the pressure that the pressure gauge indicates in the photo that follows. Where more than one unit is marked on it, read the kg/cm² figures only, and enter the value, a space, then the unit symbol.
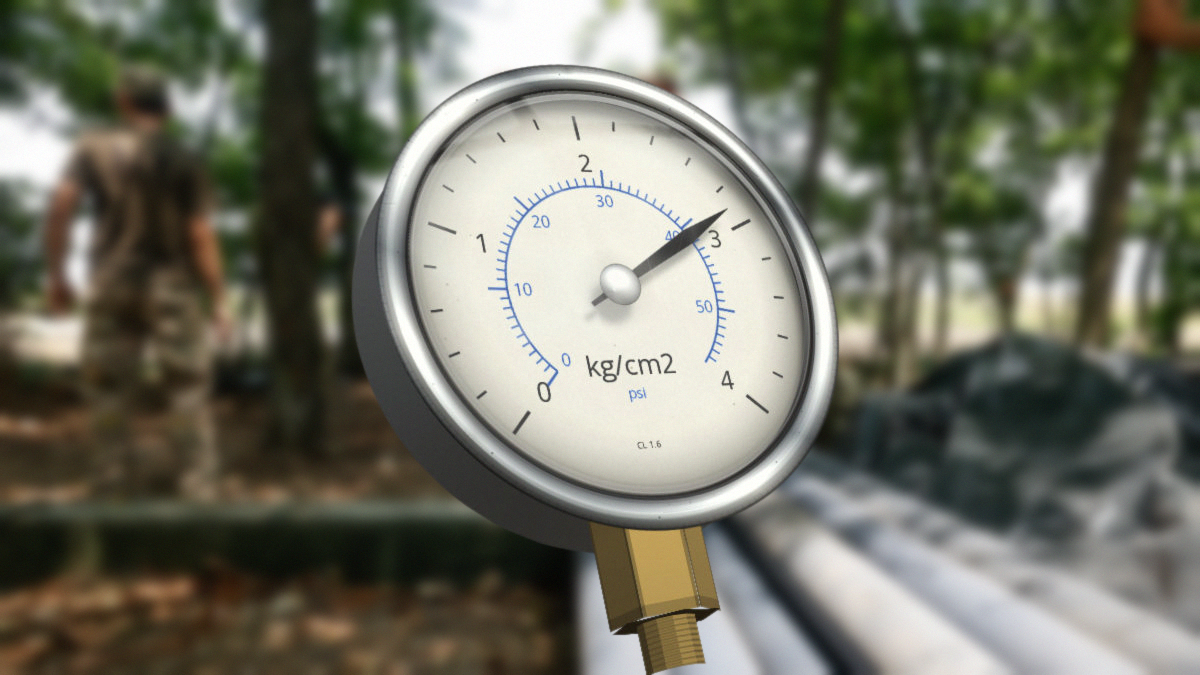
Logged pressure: 2.9 kg/cm²
